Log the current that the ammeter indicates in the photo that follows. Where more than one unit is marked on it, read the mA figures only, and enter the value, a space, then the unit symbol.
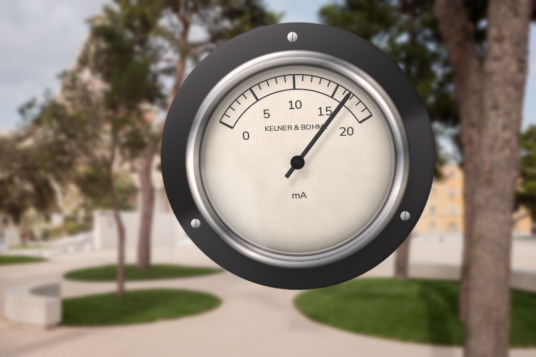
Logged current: 16.5 mA
